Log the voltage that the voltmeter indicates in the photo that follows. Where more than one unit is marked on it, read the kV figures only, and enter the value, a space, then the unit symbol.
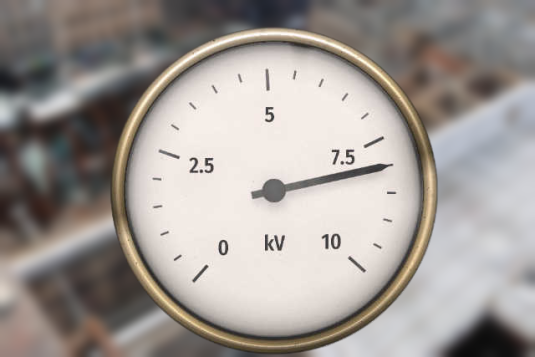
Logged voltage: 8 kV
